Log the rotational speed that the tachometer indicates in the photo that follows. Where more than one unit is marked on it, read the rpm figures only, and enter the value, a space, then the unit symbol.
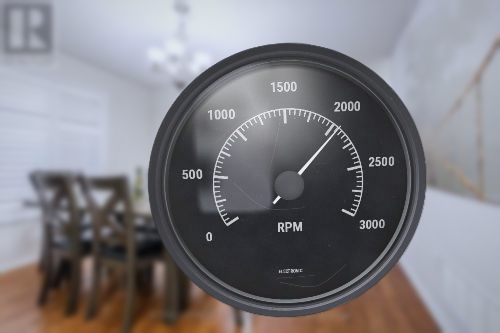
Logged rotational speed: 2050 rpm
